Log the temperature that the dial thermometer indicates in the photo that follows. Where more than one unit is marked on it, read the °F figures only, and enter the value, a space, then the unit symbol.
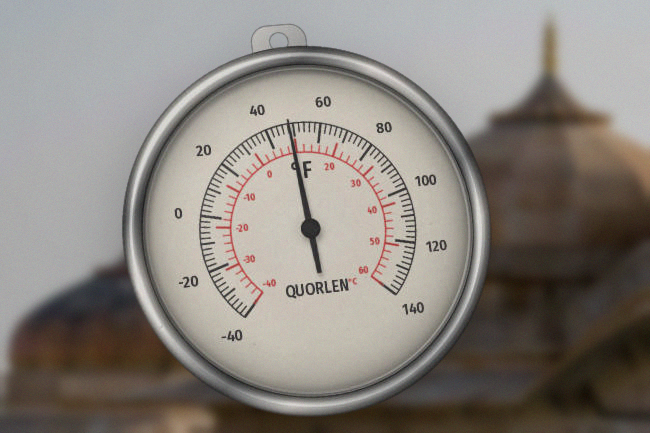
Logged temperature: 48 °F
